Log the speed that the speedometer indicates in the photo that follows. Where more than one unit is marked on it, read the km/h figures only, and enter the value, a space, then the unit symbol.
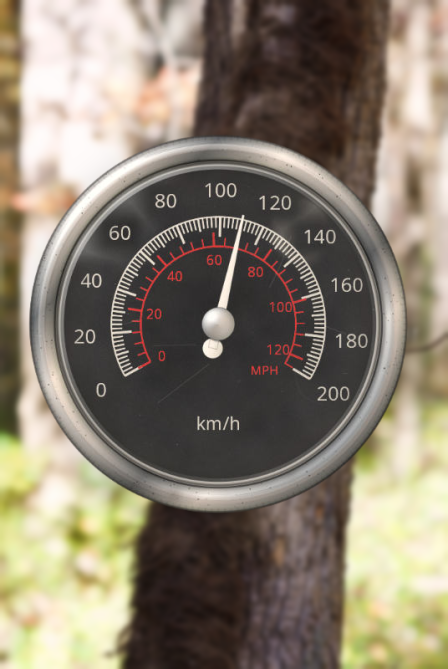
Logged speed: 110 km/h
